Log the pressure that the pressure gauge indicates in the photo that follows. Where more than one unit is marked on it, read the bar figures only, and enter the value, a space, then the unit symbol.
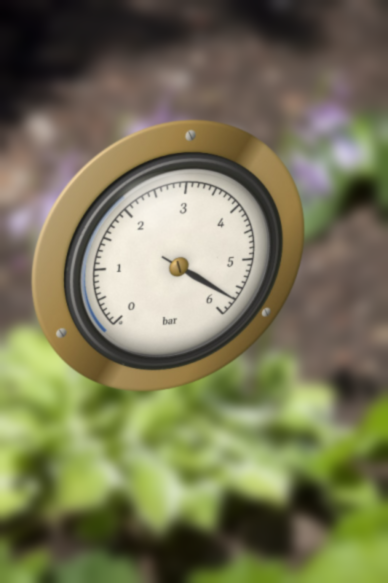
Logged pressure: 5.7 bar
